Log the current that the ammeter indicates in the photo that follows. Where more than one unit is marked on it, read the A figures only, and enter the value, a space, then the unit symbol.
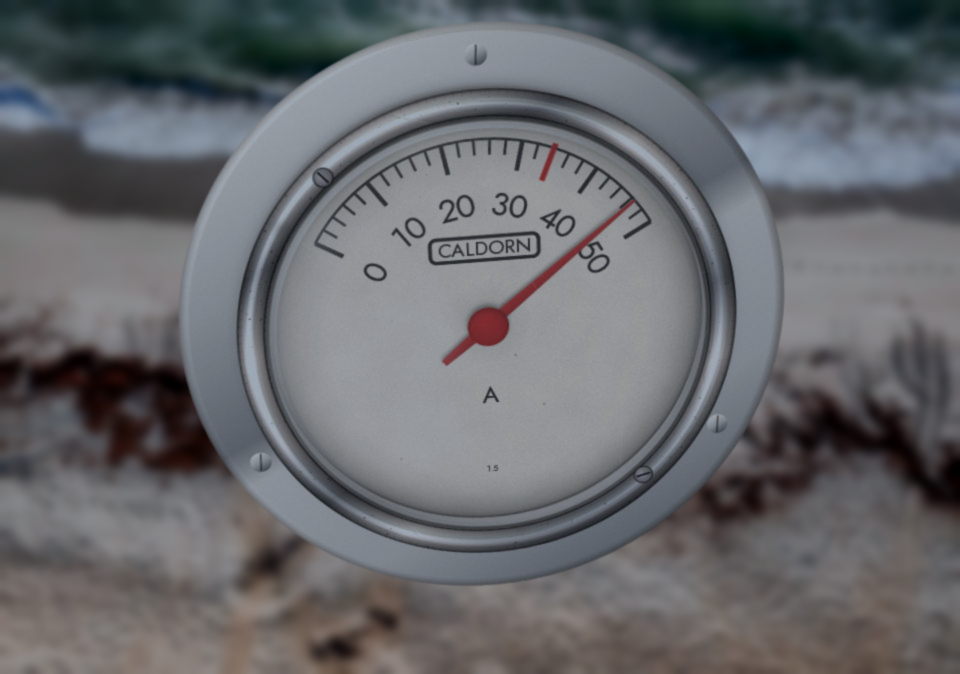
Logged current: 46 A
